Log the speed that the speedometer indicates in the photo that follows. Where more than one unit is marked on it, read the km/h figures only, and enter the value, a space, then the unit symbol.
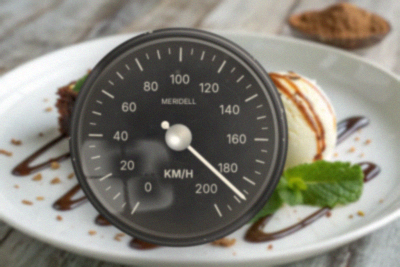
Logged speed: 187.5 km/h
